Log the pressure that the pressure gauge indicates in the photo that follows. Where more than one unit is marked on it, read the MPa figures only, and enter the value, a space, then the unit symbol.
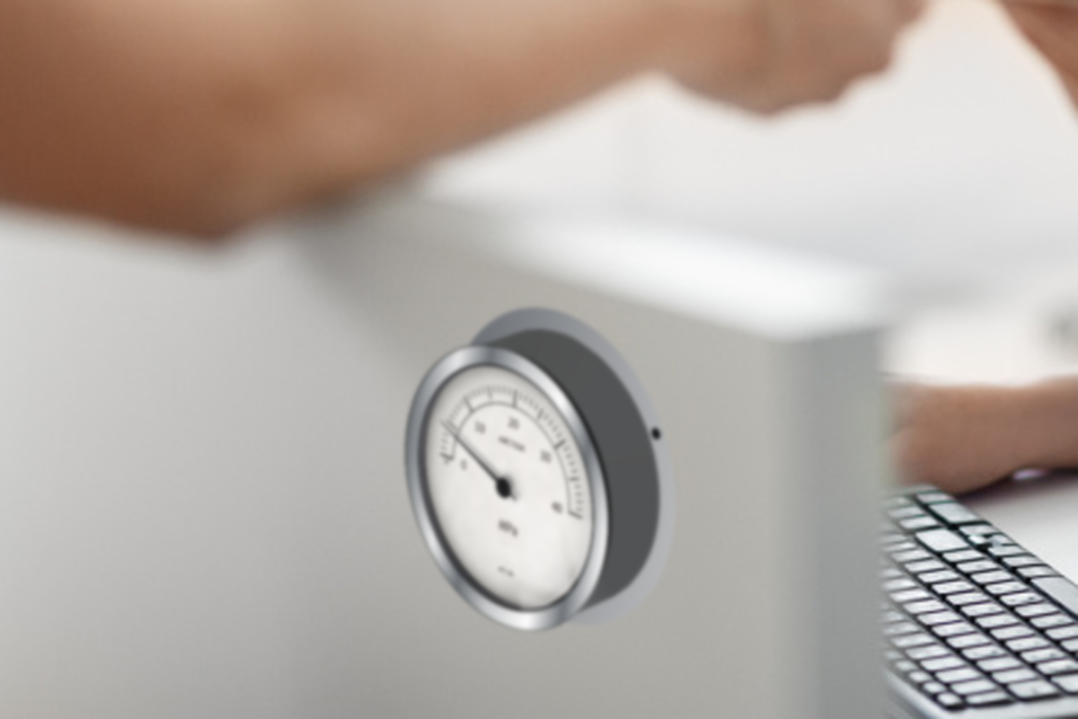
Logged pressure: 5 MPa
